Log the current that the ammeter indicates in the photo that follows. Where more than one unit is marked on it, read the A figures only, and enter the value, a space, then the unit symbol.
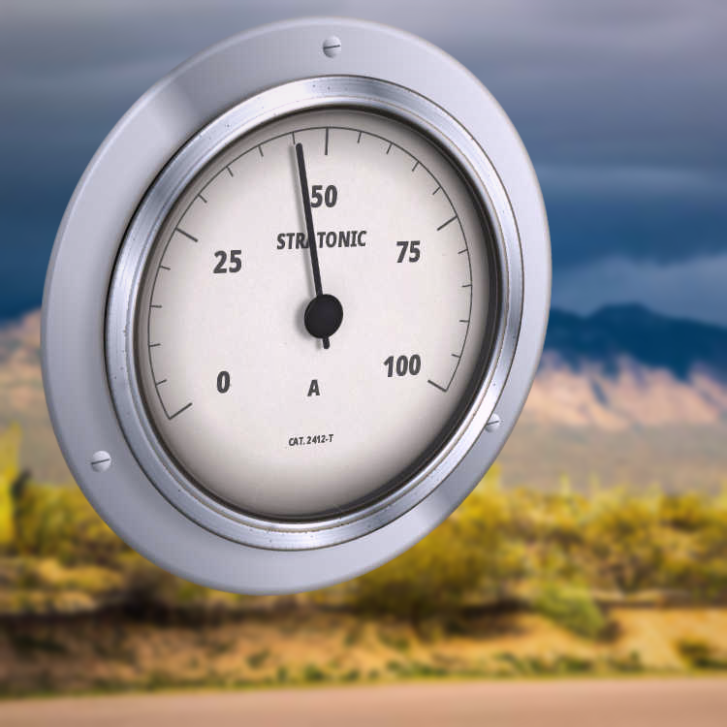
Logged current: 45 A
